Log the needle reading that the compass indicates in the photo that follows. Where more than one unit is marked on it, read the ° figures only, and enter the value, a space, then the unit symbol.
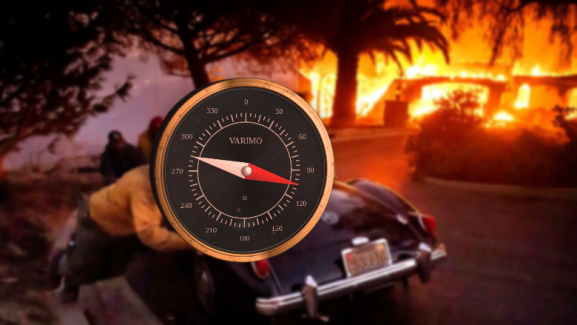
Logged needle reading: 105 °
